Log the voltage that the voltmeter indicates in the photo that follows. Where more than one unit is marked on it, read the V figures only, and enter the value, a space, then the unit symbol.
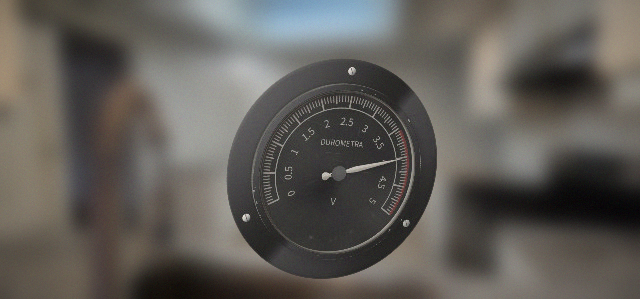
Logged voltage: 4 V
